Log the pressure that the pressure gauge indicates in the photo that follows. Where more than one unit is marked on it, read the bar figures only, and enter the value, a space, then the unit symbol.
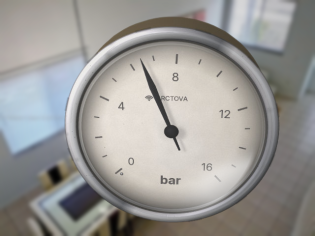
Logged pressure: 6.5 bar
